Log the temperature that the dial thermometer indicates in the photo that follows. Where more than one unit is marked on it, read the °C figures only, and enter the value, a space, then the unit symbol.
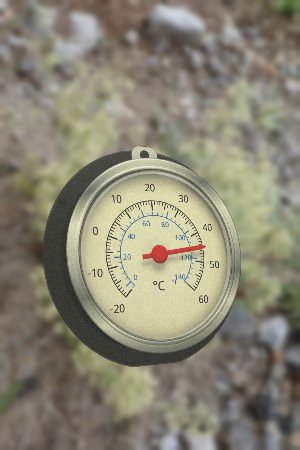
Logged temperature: 45 °C
